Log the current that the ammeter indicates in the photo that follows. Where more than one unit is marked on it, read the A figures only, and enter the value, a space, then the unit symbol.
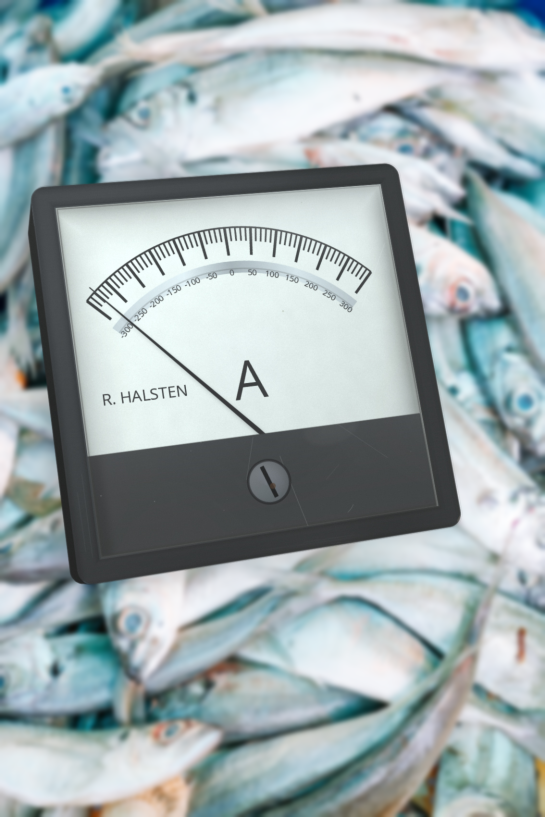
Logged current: -280 A
